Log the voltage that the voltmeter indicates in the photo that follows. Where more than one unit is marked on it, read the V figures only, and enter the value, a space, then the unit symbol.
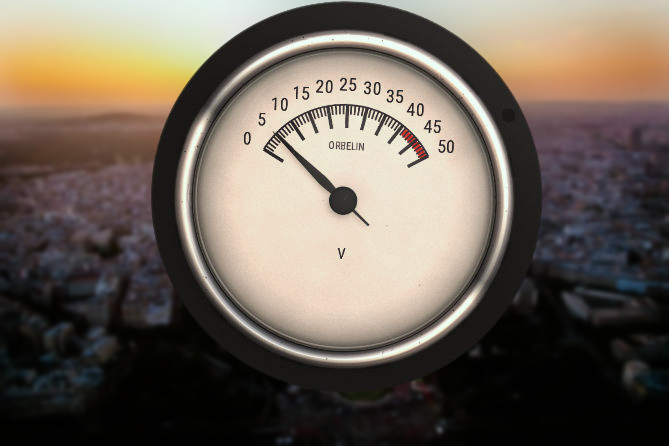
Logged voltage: 5 V
